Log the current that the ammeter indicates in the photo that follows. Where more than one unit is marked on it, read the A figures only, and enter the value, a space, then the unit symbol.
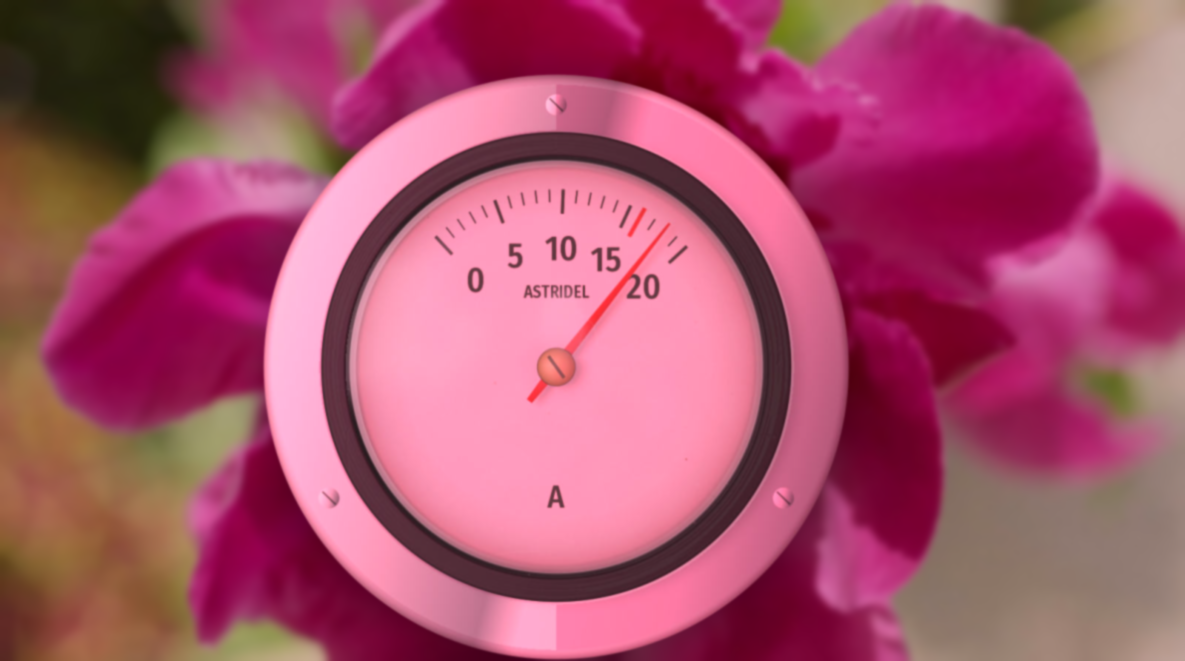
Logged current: 18 A
